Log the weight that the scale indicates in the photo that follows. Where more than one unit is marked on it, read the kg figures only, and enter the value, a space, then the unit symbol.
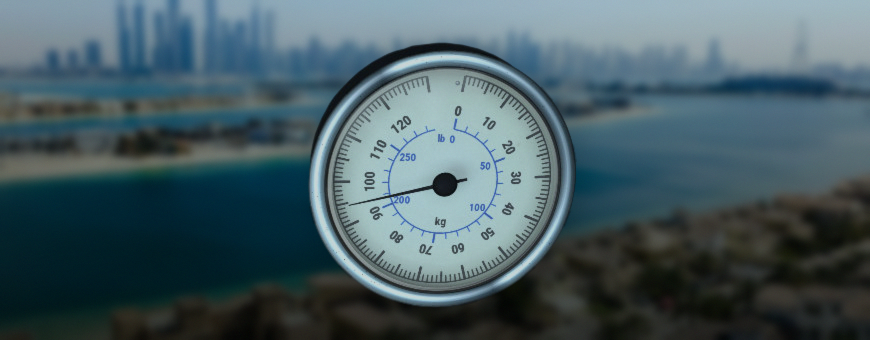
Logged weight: 95 kg
